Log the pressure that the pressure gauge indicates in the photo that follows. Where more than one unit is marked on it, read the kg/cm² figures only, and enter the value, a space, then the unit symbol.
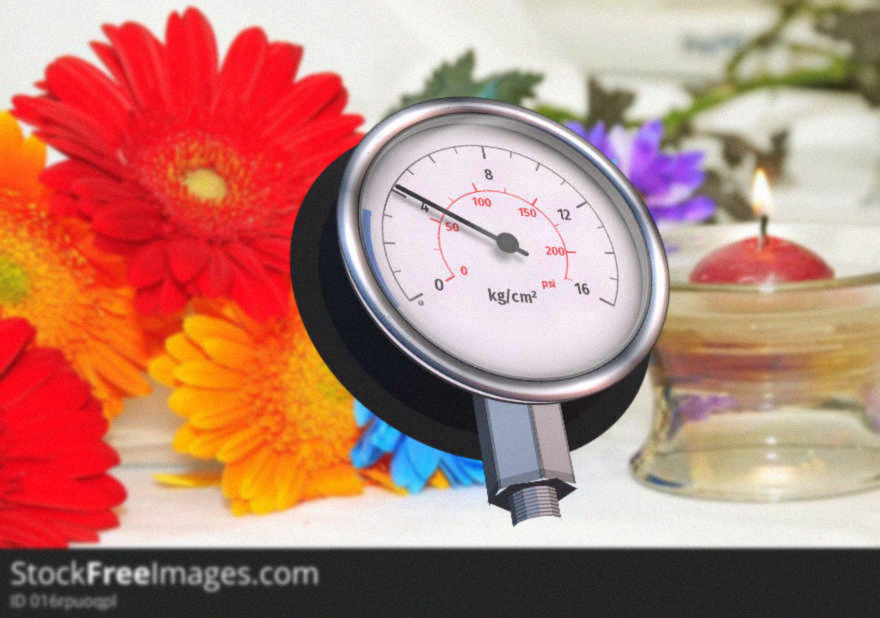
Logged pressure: 4 kg/cm²
